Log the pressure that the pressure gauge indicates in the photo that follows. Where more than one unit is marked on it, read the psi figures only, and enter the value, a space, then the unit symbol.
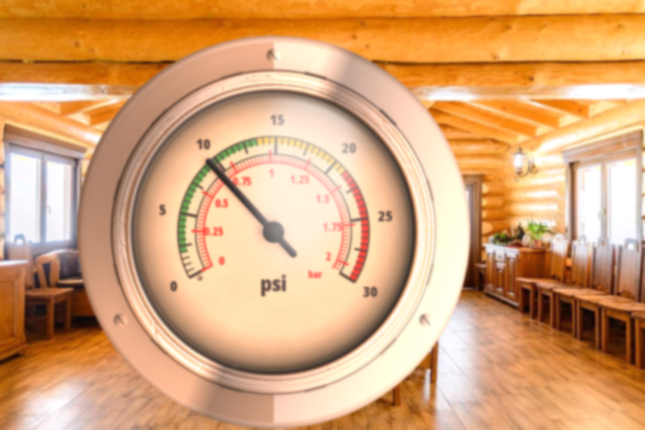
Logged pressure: 9.5 psi
